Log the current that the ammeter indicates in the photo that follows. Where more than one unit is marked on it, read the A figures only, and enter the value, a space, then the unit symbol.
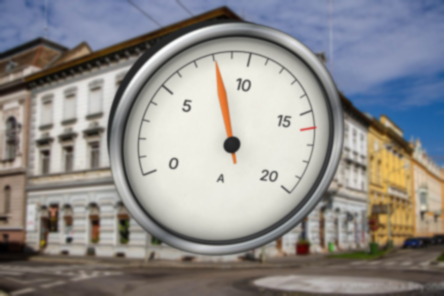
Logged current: 8 A
